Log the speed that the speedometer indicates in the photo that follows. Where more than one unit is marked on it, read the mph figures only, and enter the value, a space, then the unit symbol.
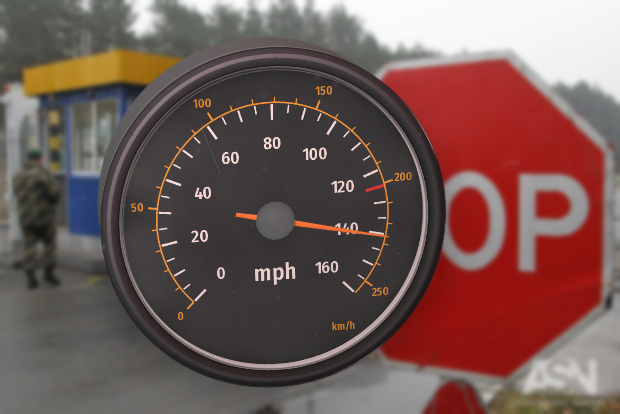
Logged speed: 140 mph
